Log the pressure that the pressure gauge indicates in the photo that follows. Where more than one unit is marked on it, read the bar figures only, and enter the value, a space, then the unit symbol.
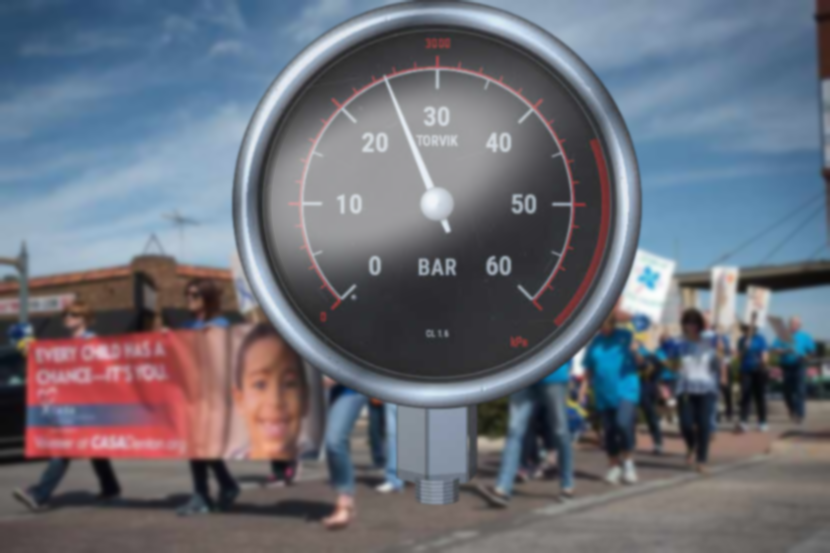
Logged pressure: 25 bar
